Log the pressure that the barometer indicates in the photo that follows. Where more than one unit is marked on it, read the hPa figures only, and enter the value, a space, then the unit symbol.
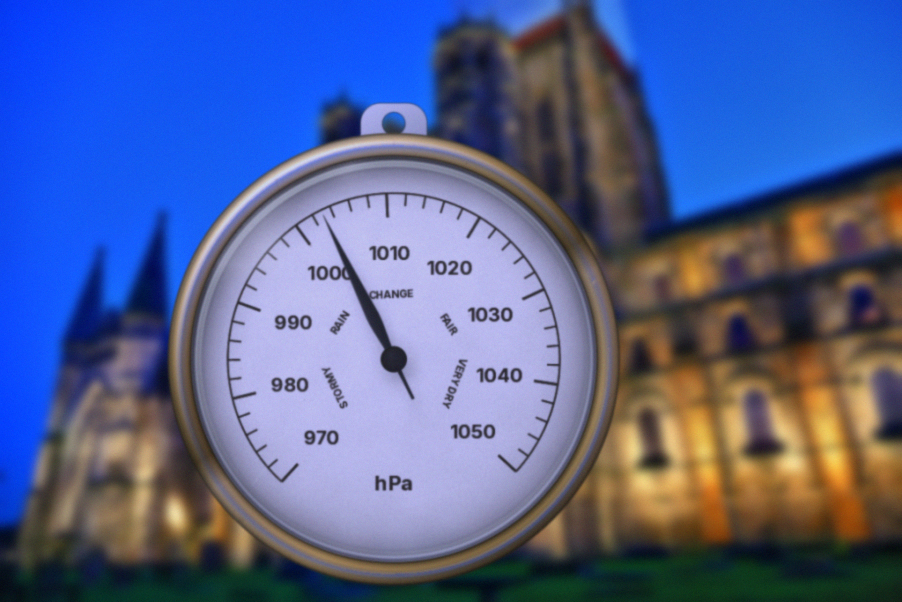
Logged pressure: 1003 hPa
